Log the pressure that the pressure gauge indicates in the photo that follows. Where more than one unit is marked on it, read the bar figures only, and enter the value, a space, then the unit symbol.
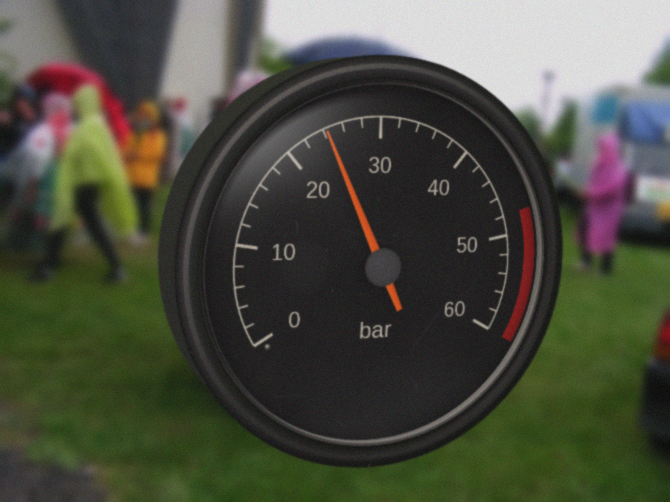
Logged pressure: 24 bar
